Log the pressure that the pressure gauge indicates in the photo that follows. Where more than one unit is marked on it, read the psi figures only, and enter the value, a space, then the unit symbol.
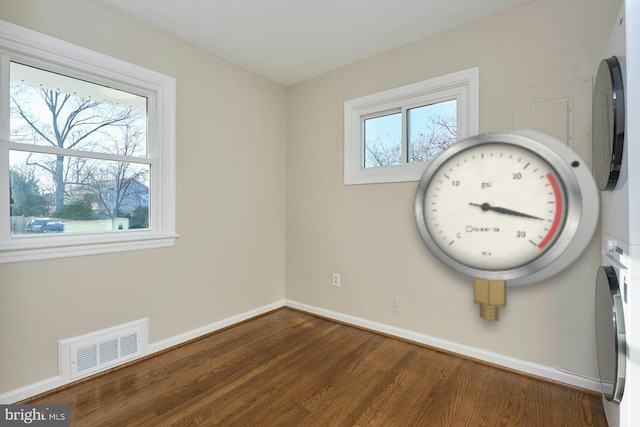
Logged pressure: 27 psi
